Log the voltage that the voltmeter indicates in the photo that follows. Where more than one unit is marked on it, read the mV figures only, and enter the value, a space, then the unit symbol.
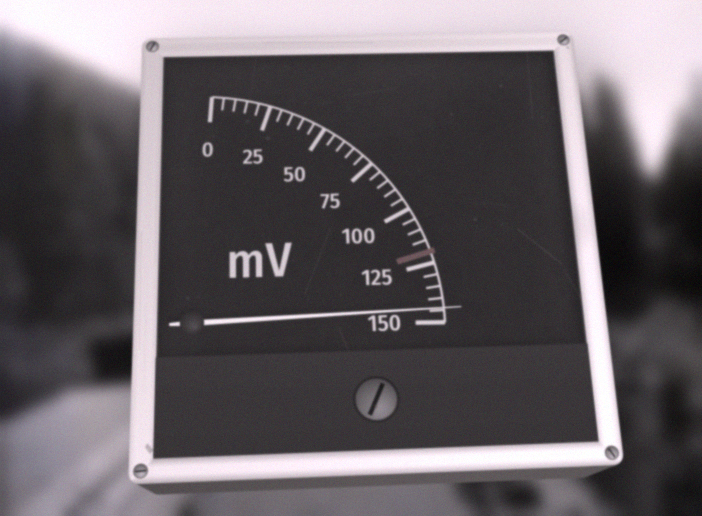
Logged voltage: 145 mV
